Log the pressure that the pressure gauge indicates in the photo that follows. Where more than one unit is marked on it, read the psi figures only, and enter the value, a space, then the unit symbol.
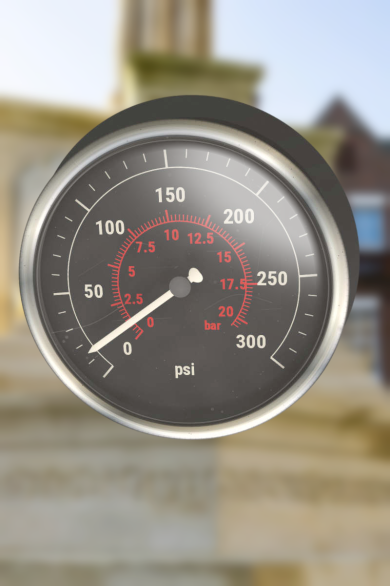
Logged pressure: 15 psi
